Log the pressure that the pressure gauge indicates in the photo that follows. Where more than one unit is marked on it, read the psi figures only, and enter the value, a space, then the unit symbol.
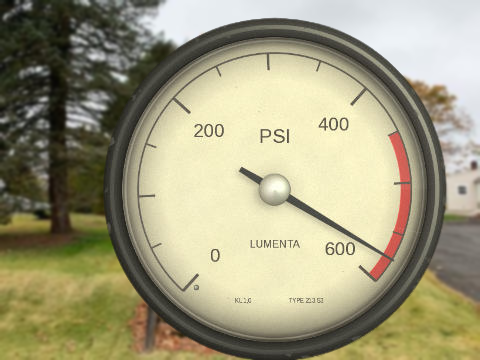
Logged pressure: 575 psi
